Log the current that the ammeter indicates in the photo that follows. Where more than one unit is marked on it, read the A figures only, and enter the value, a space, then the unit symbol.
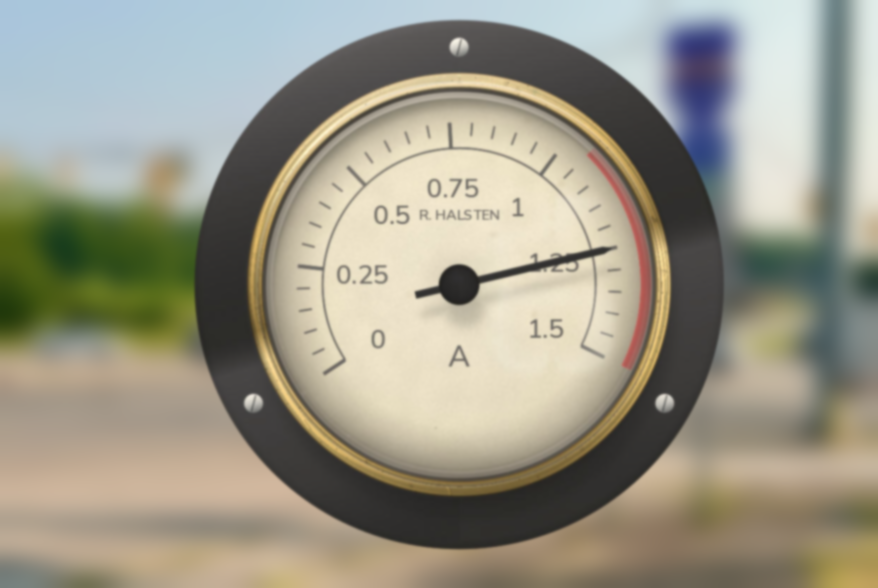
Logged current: 1.25 A
